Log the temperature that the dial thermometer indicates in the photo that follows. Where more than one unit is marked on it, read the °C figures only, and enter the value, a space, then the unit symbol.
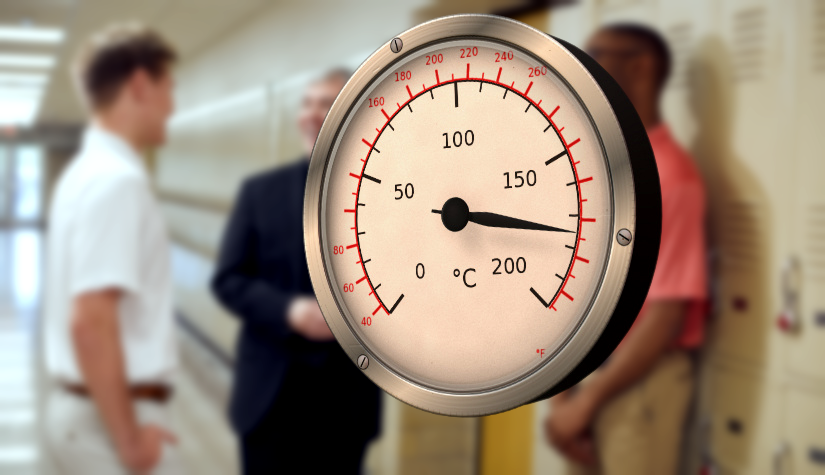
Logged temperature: 175 °C
